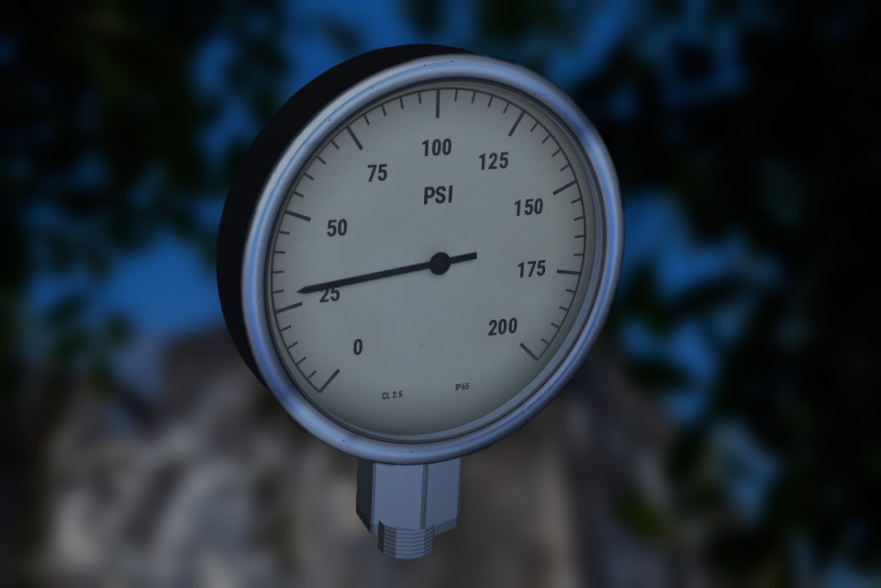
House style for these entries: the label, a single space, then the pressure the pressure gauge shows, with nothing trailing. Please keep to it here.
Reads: 30 psi
